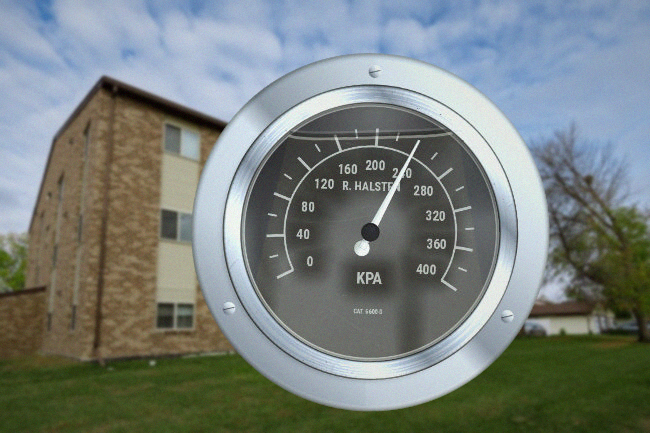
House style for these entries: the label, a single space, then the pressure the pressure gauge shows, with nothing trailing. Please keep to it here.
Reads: 240 kPa
